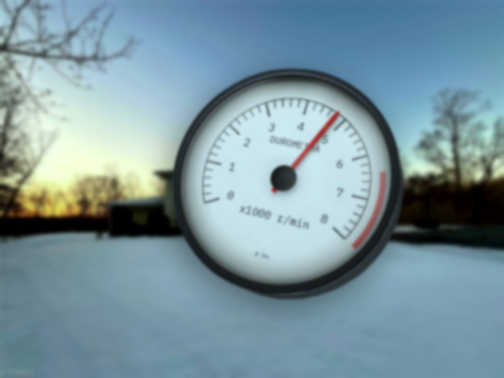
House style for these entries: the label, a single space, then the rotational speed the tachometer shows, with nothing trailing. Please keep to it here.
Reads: 4800 rpm
